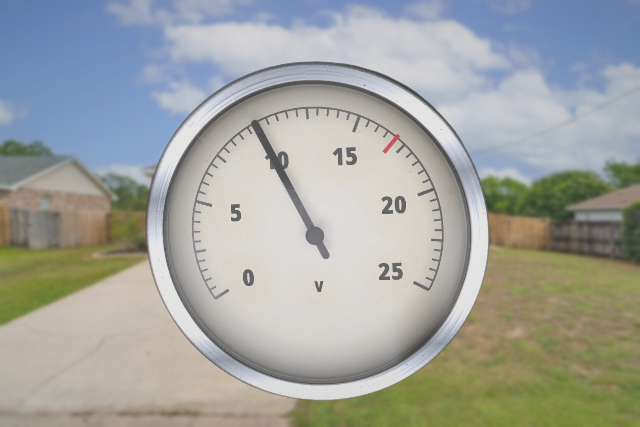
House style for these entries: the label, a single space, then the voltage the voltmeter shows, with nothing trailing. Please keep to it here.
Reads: 10 V
